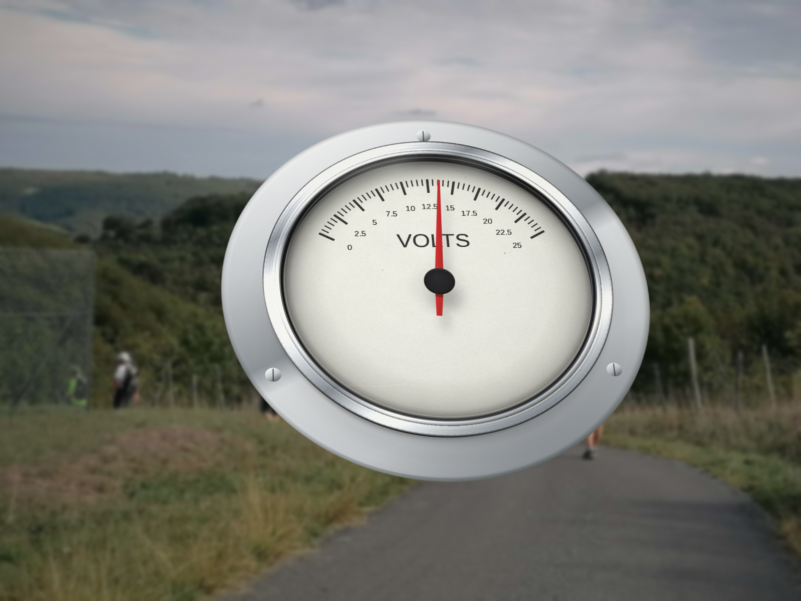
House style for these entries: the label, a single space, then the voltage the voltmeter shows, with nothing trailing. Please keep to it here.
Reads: 13.5 V
